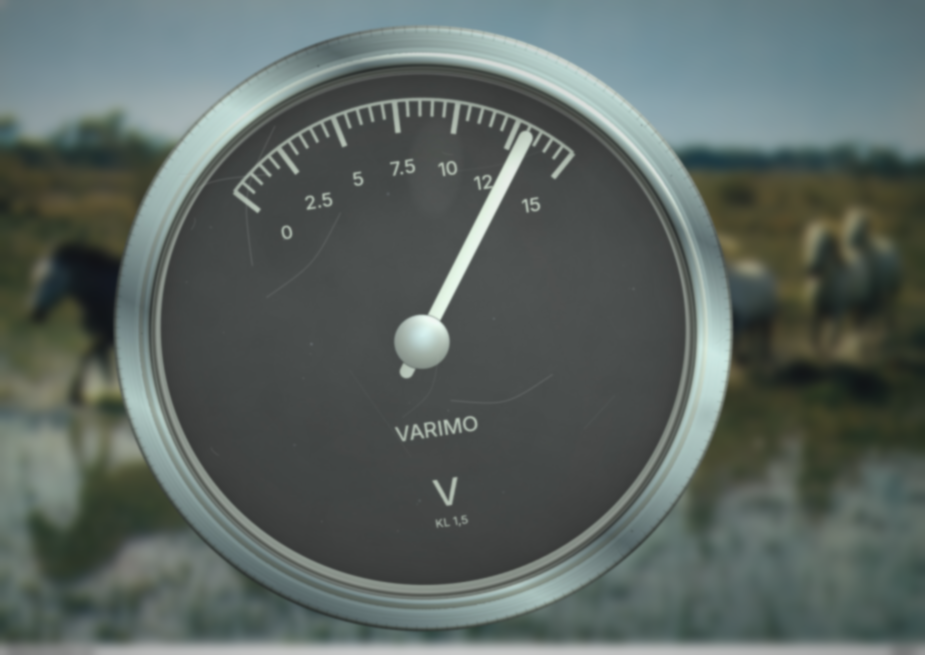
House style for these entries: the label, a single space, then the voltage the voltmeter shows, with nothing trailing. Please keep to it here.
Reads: 13 V
